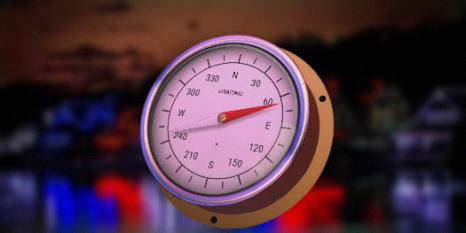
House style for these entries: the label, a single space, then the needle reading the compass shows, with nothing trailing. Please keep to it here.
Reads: 67.5 °
